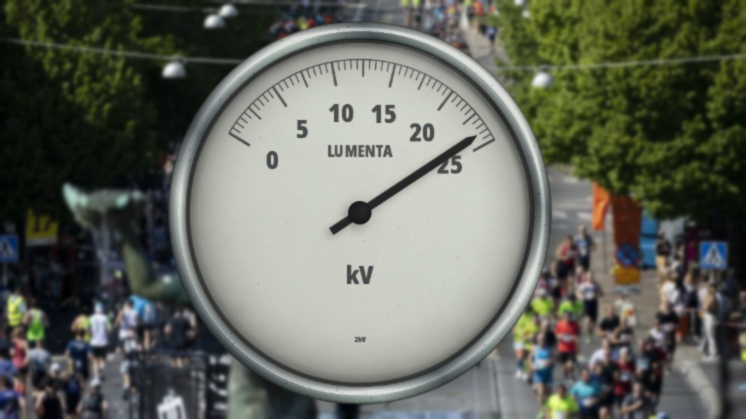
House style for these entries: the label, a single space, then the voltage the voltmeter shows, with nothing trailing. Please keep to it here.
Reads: 24 kV
